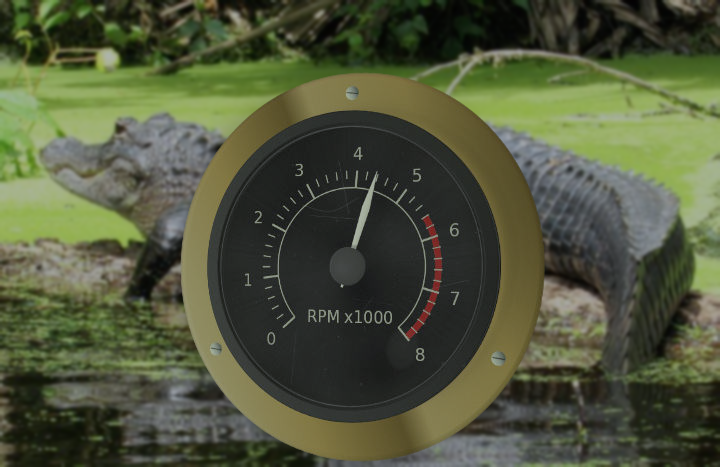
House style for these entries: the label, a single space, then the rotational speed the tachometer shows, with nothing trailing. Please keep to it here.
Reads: 4400 rpm
